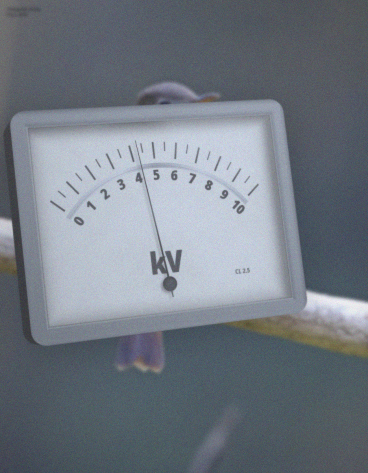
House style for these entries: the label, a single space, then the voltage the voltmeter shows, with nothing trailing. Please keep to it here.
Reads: 4.25 kV
